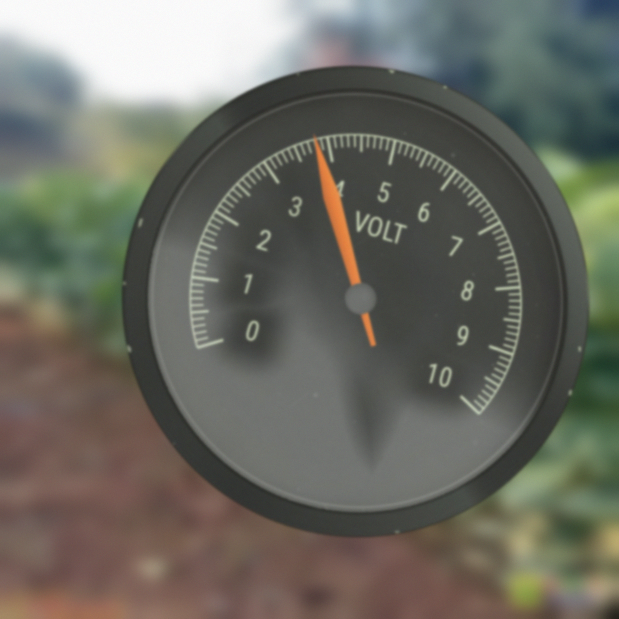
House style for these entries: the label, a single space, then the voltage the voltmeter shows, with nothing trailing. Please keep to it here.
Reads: 3.8 V
